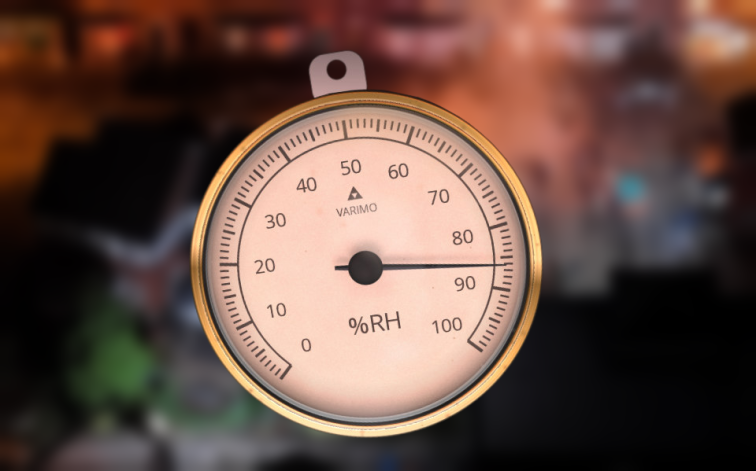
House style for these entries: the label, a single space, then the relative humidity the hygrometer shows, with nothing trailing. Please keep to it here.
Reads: 86 %
